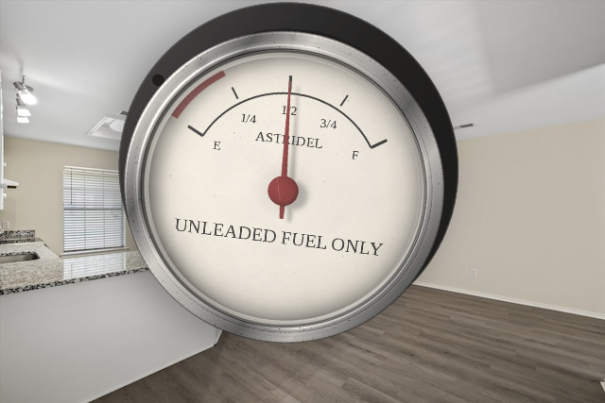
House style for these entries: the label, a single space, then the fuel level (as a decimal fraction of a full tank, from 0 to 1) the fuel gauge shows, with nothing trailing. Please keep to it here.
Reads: 0.5
